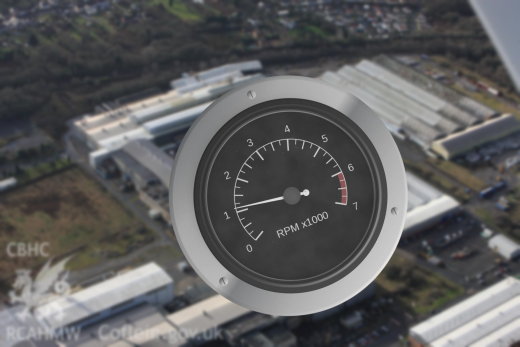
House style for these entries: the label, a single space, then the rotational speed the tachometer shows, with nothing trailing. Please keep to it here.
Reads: 1125 rpm
